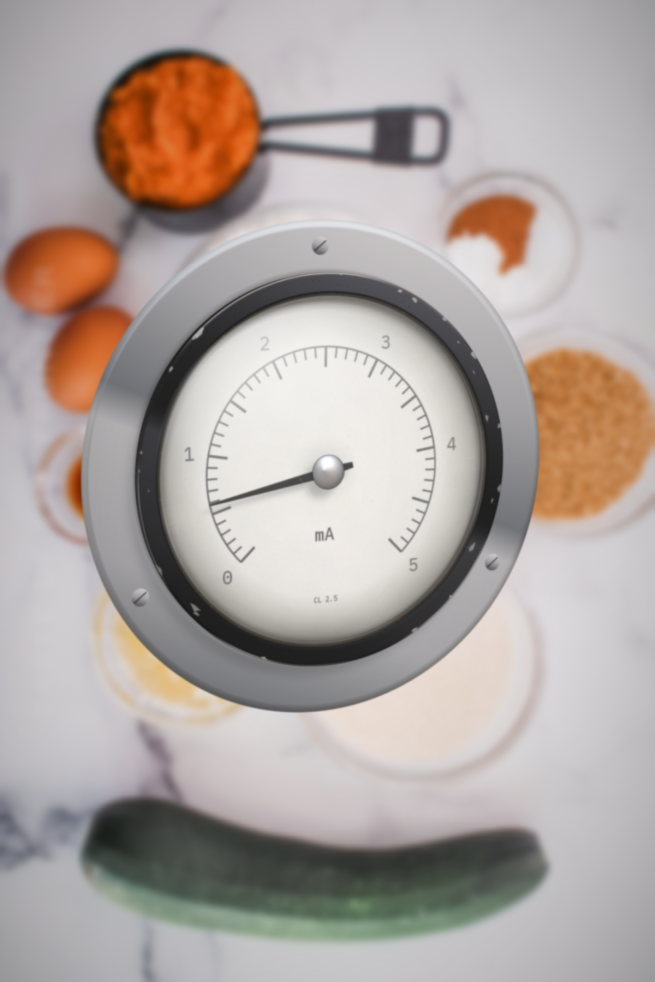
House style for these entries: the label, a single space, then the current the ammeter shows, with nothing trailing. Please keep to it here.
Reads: 0.6 mA
